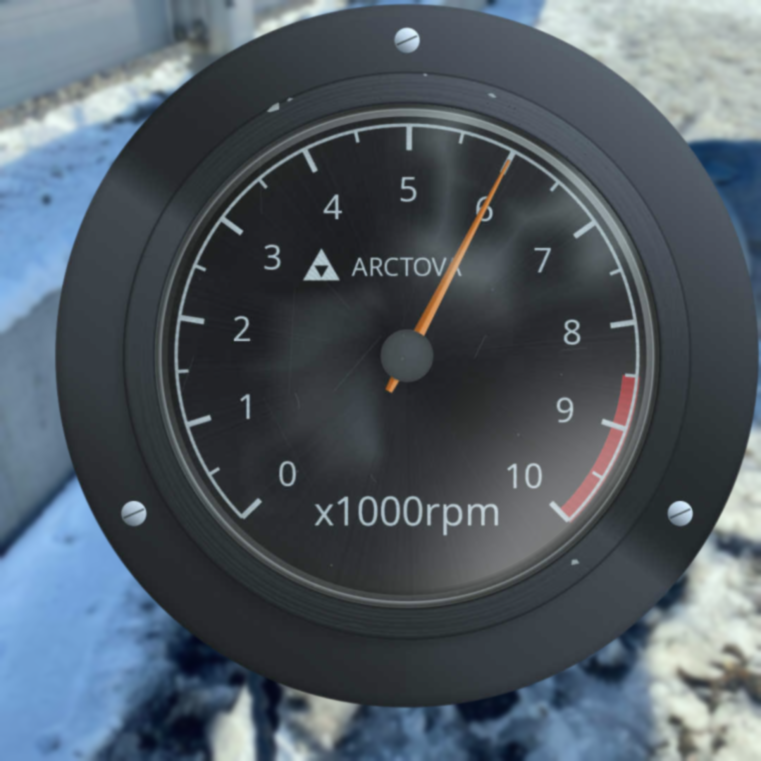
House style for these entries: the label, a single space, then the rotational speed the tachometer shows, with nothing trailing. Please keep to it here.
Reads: 6000 rpm
